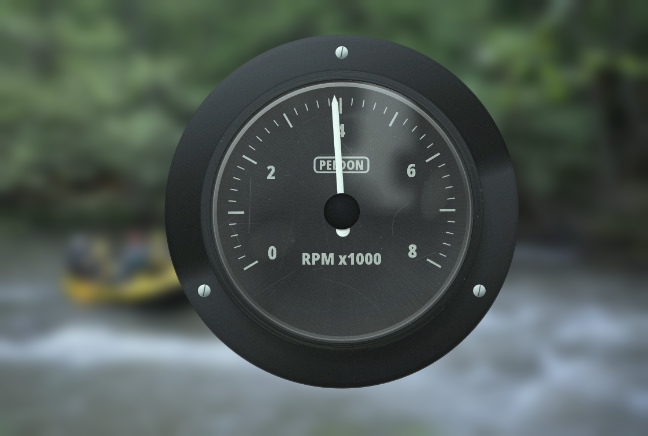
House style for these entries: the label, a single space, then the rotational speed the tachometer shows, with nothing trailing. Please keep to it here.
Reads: 3900 rpm
